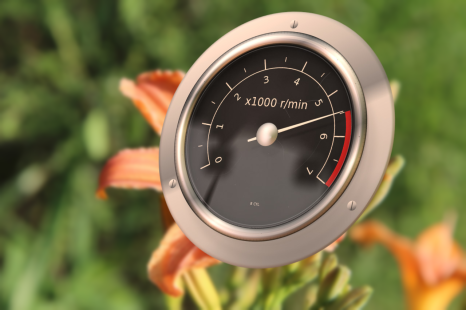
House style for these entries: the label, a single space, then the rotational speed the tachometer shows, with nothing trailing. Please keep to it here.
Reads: 5500 rpm
